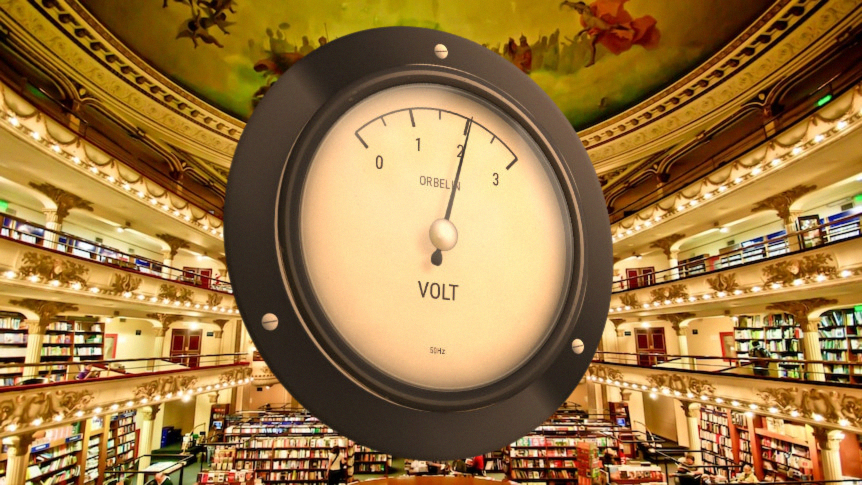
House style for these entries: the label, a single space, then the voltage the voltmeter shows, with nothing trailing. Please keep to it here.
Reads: 2 V
